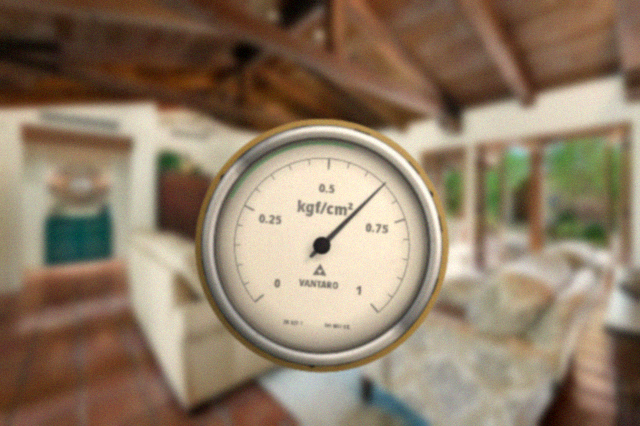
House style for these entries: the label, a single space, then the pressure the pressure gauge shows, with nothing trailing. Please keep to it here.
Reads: 0.65 kg/cm²
